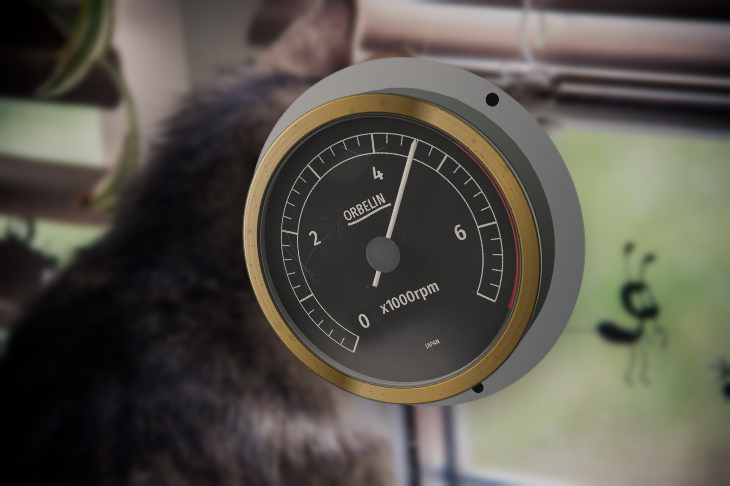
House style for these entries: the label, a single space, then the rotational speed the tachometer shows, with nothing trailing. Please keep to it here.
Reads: 4600 rpm
